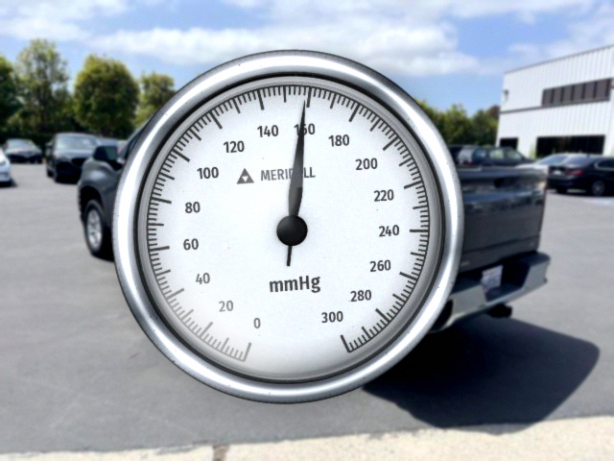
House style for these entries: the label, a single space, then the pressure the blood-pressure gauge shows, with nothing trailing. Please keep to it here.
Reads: 158 mmHg
